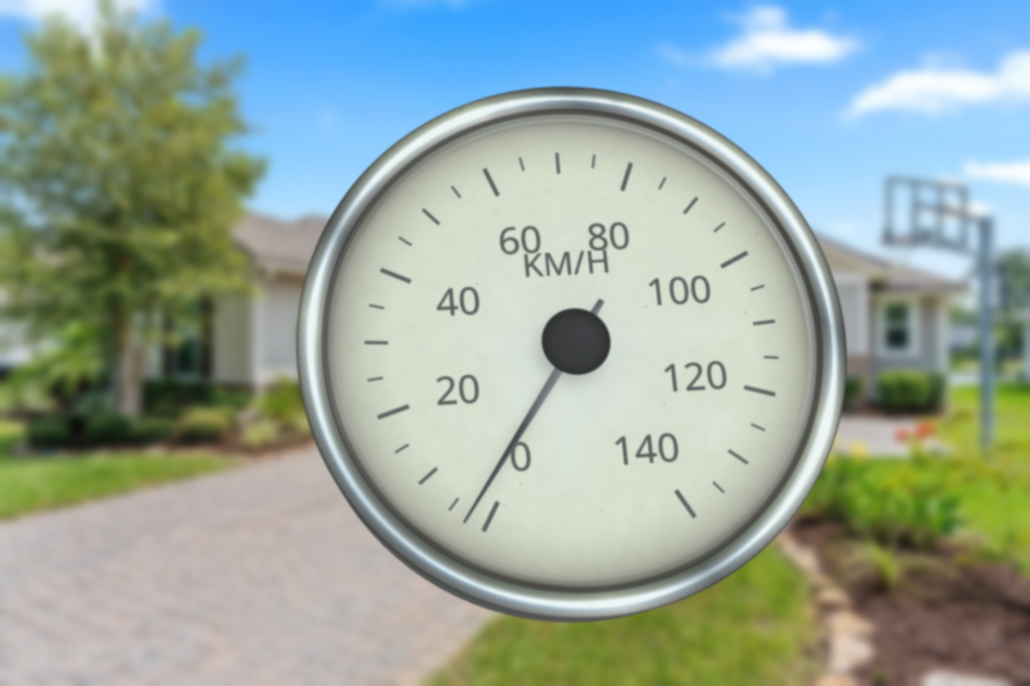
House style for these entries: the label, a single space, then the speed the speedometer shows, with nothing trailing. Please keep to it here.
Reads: 2.5 km/h
